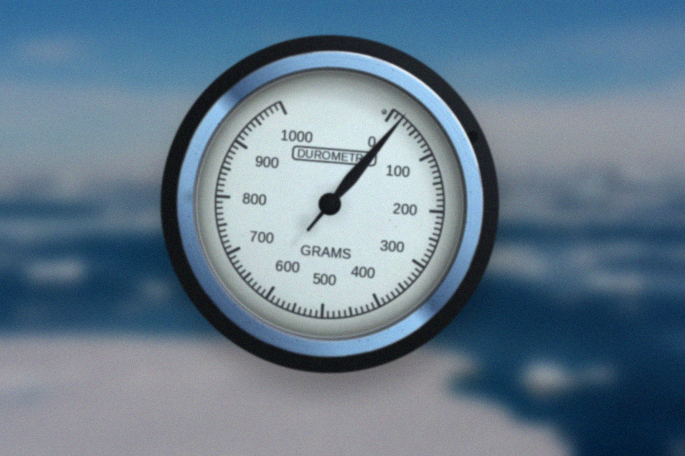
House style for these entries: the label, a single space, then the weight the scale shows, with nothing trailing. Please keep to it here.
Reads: 20 g
